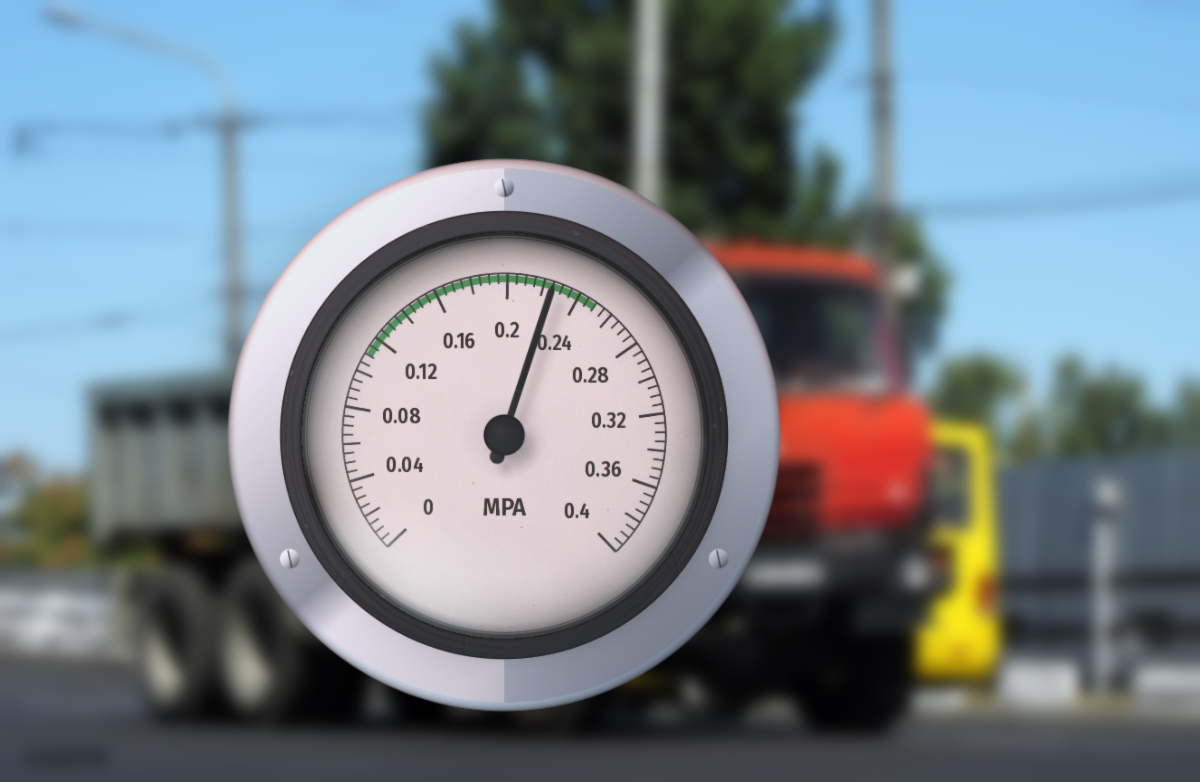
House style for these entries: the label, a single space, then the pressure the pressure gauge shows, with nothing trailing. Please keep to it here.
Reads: 0.225 MPa
